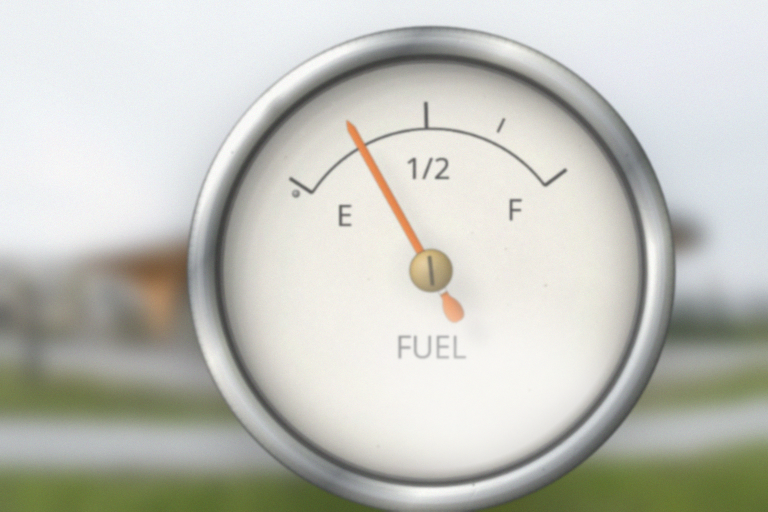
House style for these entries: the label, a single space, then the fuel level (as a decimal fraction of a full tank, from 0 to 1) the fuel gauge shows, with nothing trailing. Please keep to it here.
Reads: 0.25
